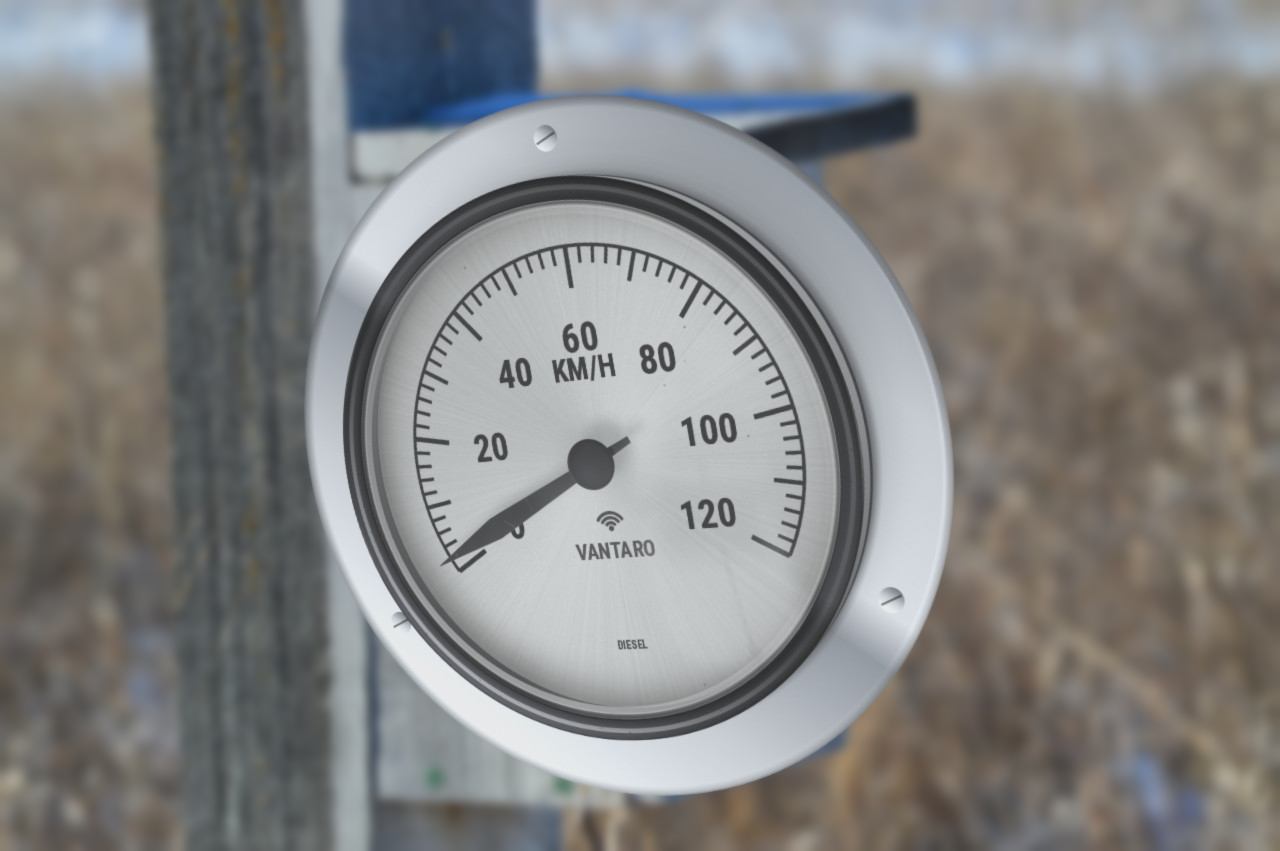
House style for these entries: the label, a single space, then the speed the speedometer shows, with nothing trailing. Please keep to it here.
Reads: 2 km/h
